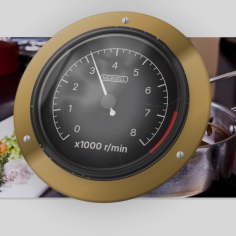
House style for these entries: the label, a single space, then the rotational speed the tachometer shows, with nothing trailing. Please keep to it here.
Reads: 3200 rpm
